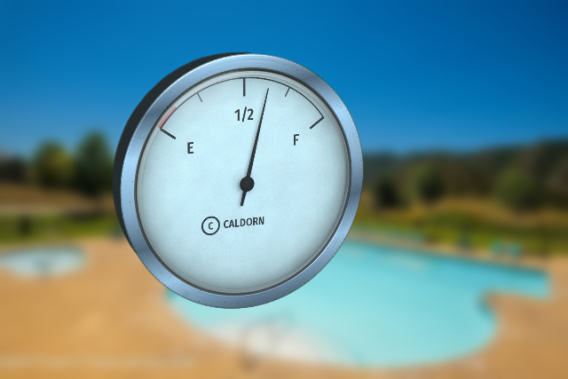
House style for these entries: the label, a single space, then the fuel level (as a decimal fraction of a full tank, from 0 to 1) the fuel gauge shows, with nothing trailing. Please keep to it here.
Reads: 0.625
